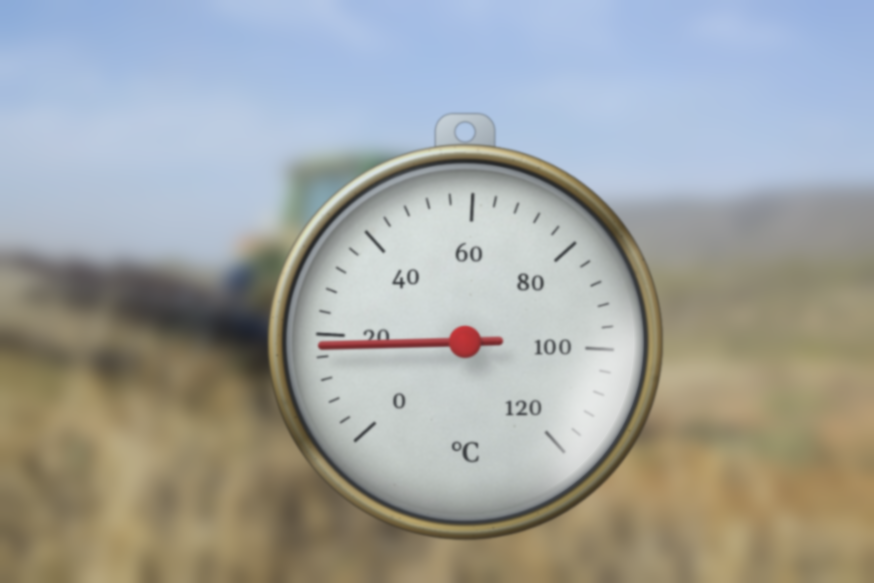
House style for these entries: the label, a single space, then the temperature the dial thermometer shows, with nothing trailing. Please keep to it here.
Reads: 18 °C
